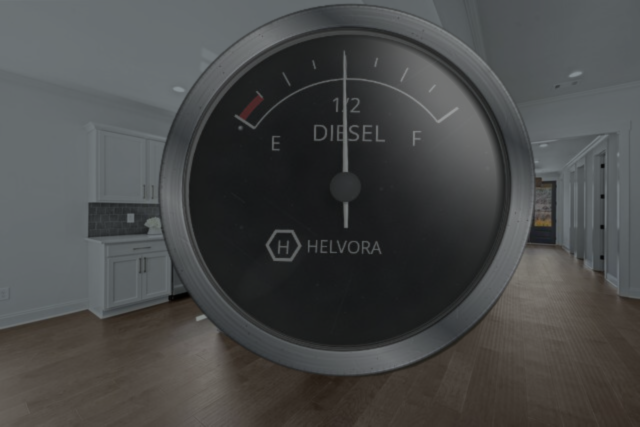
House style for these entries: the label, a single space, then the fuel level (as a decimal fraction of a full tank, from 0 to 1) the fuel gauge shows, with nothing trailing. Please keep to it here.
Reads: 0.5
